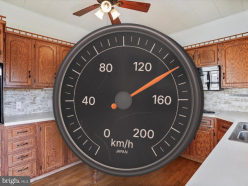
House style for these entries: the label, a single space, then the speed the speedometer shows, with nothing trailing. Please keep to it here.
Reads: 140 km/h
